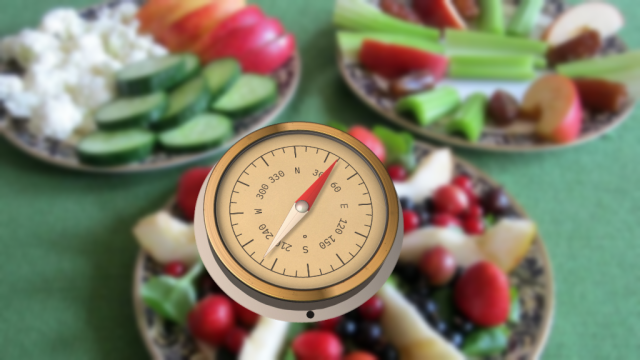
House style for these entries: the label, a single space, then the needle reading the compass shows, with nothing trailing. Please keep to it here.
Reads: 40 °
